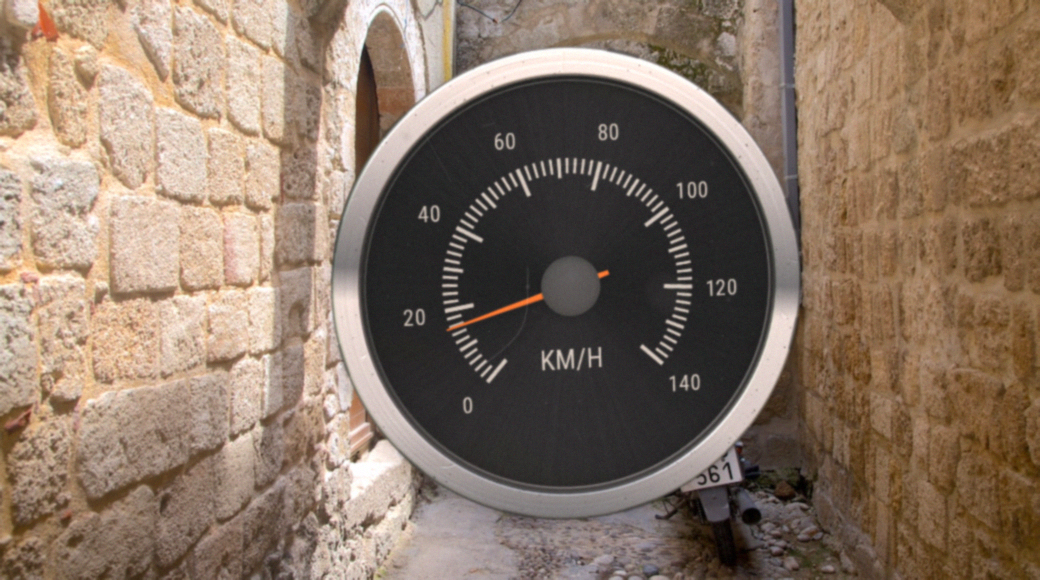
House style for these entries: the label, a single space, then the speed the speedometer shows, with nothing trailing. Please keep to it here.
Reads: 16 km/h
